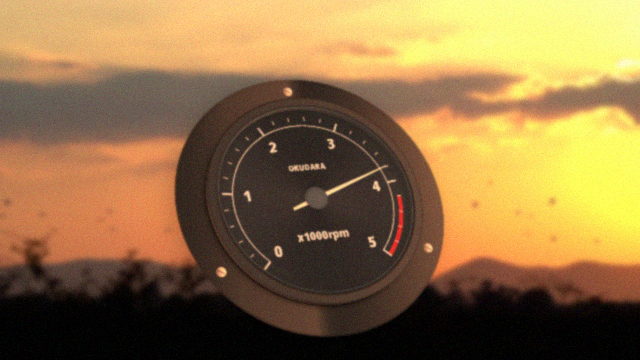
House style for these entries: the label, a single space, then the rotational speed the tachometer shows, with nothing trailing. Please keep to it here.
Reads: 3800 rpm
